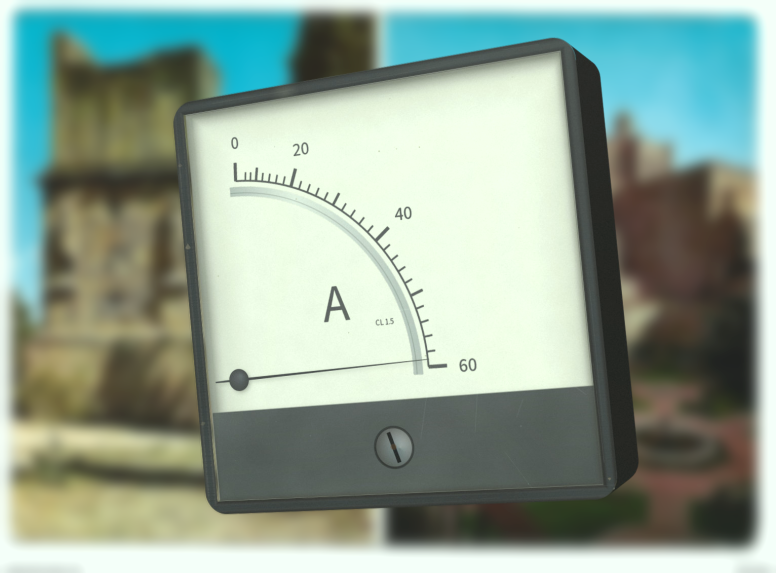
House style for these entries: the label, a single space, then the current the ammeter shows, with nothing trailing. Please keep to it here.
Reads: 59 A
